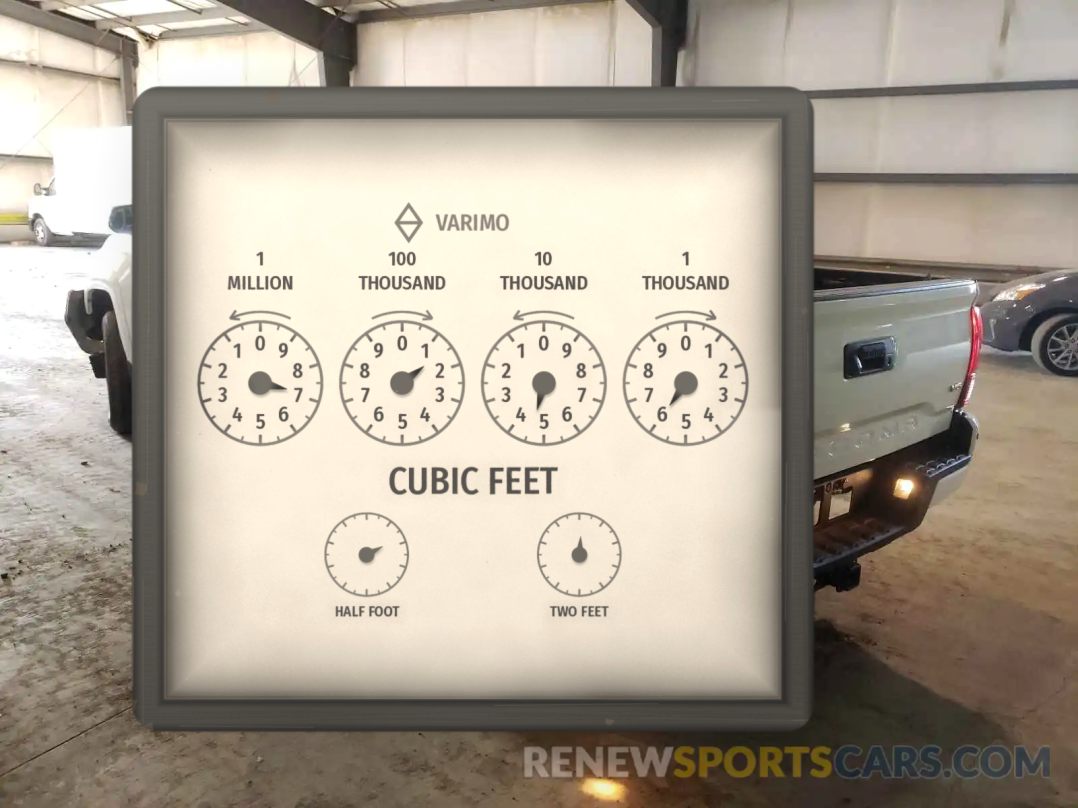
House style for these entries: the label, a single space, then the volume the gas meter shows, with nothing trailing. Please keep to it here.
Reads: 714600 ft³
